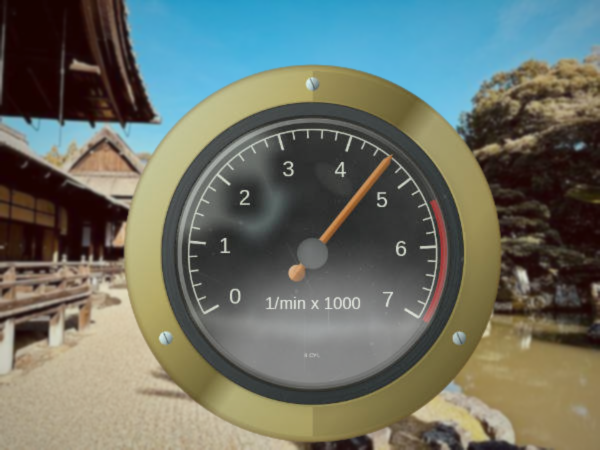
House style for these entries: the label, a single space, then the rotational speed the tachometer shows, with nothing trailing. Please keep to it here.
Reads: 4600 rpm
